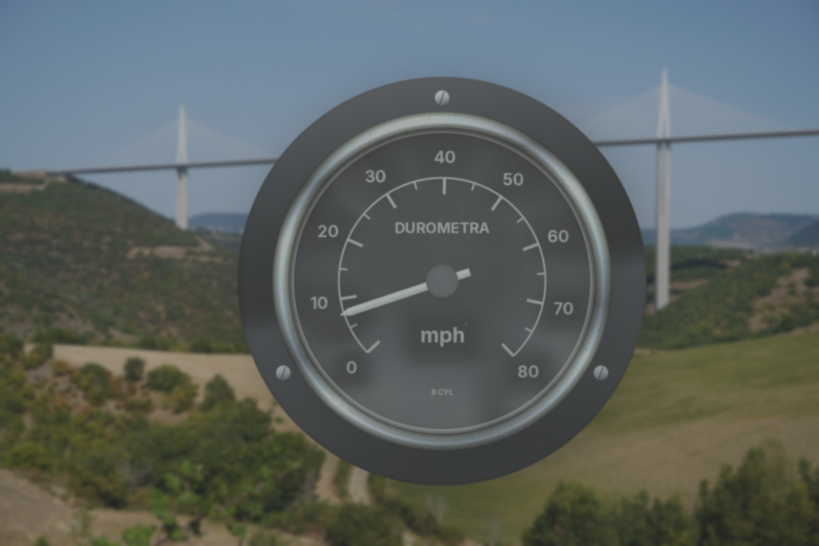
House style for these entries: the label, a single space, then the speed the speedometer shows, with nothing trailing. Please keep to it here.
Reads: 7.5 mph
